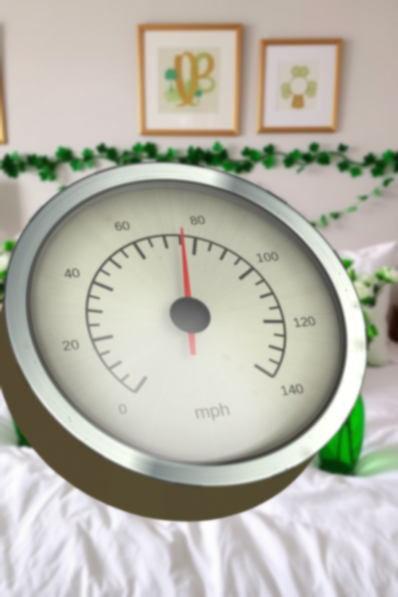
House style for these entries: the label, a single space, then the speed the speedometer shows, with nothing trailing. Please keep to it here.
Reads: 75 mph
